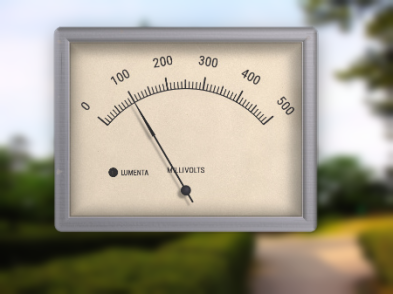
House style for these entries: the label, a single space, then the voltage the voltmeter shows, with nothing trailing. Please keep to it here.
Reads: 100 mV
